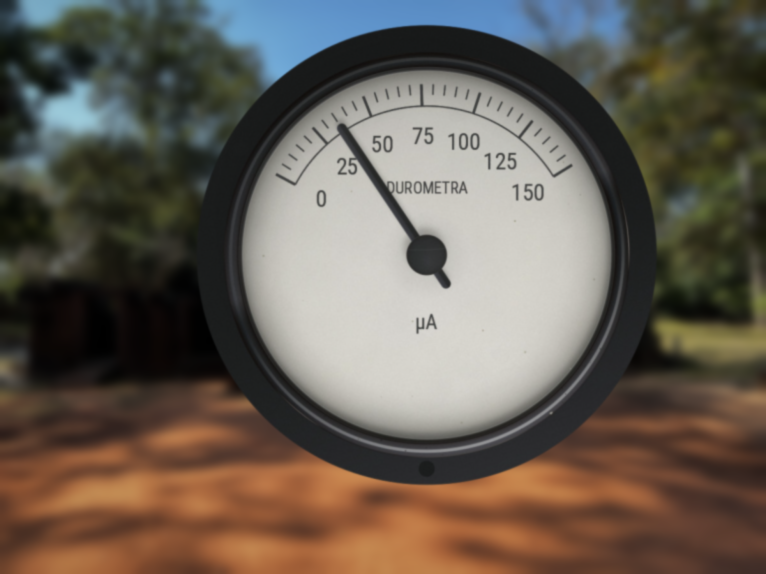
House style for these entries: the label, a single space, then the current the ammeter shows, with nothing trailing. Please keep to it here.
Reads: 35 µA
